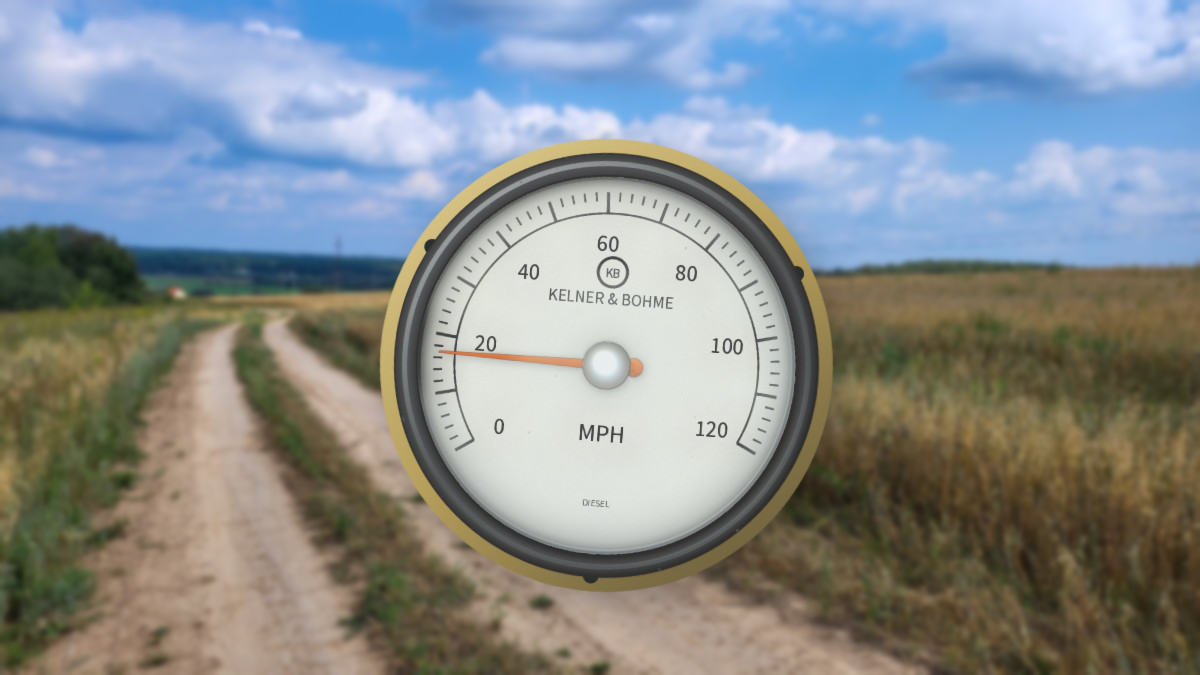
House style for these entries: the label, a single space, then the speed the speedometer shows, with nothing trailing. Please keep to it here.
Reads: 17 mph
